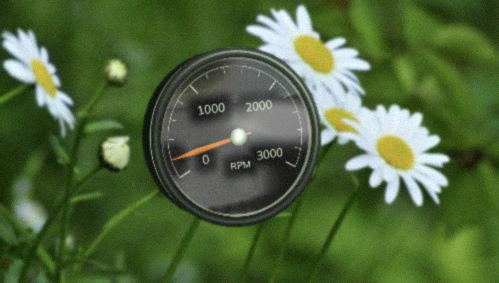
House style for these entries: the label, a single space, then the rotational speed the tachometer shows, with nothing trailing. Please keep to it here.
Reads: 200 rpm
